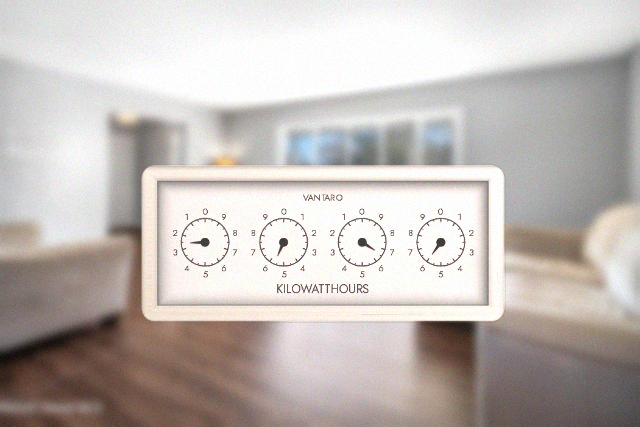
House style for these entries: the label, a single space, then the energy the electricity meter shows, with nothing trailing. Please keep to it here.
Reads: 2566 kWh
